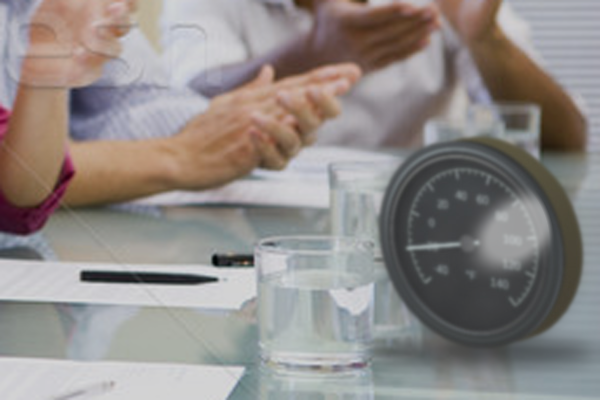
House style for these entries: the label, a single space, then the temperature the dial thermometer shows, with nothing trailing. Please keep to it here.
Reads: -20 °F
